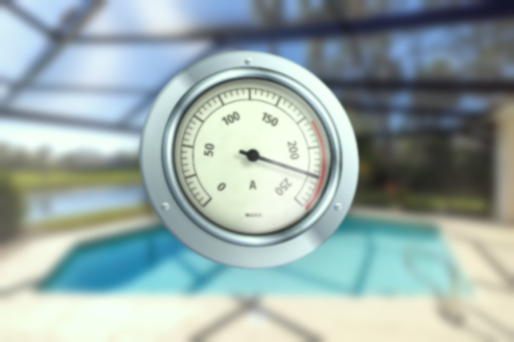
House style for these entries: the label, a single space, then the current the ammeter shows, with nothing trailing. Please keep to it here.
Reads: 225 A
